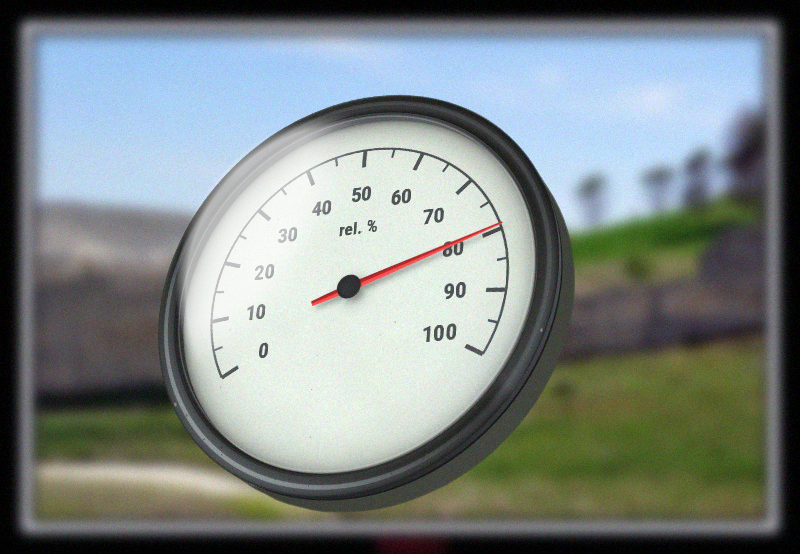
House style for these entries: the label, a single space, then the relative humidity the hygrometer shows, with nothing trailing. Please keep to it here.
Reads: 80 %
